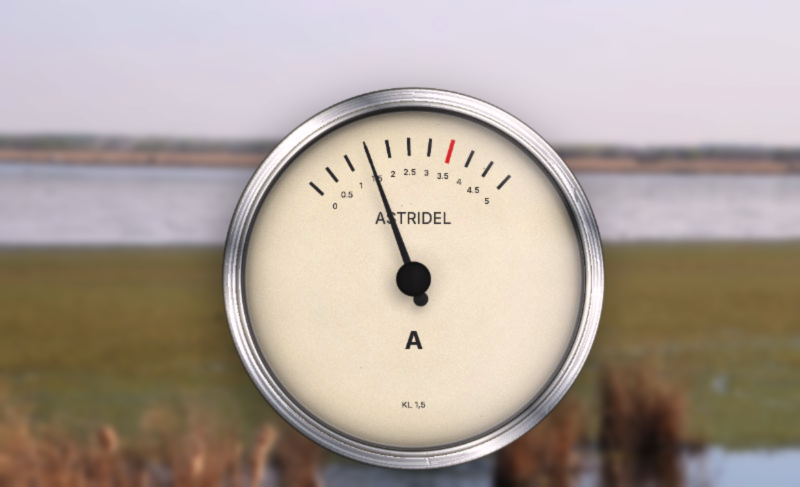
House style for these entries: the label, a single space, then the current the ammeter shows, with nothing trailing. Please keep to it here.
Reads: 1.5 A
